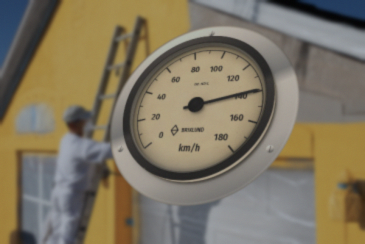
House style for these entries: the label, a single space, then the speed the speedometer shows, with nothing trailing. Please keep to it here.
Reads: 140 km/h
